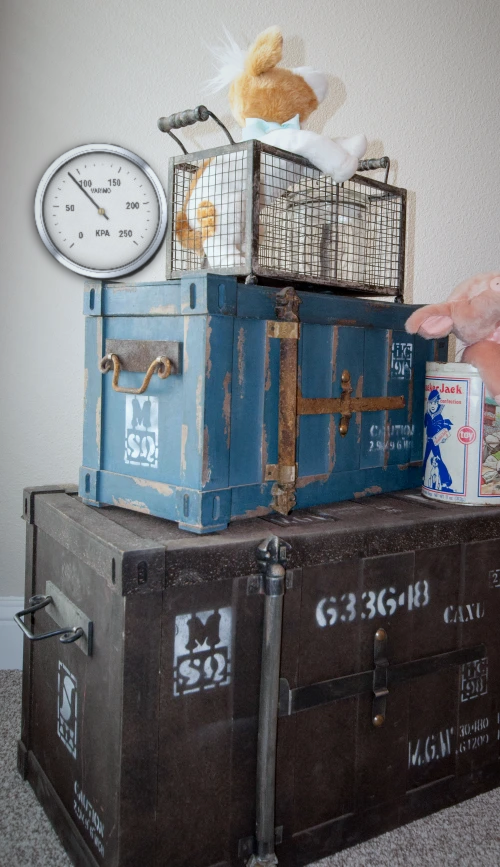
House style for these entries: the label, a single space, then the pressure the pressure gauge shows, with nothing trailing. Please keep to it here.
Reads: 90 kPa
